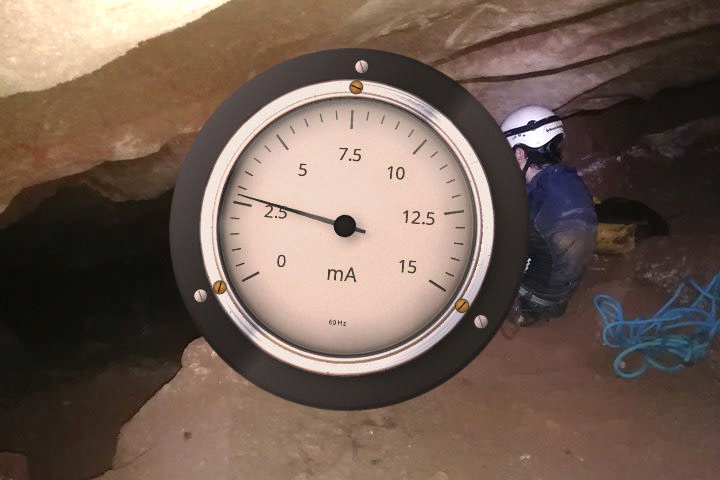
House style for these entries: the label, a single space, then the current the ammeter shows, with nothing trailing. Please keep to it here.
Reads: 2.75 mA
